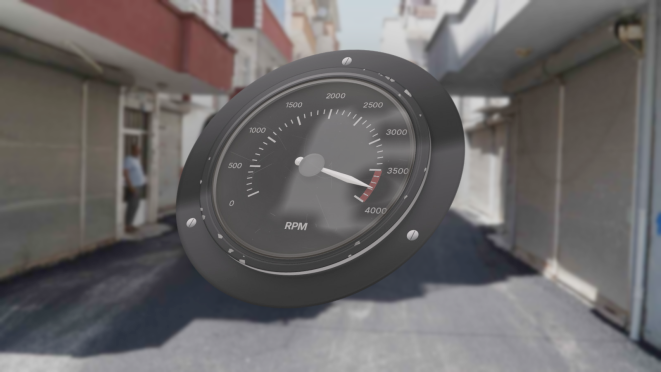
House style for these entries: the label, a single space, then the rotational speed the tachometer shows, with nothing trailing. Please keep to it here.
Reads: 3800 rpm
